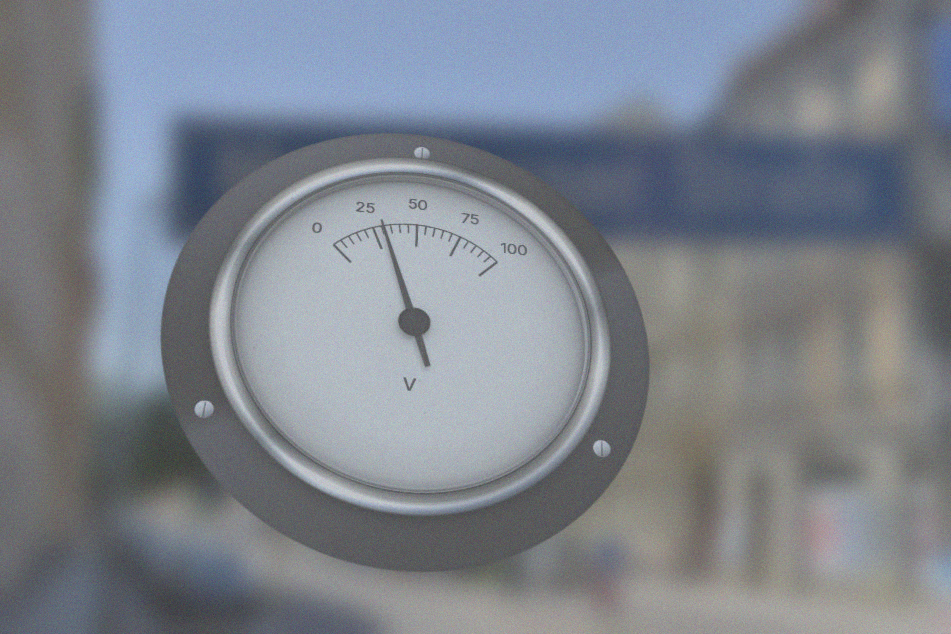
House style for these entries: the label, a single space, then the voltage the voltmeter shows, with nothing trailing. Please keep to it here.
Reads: 30 V
